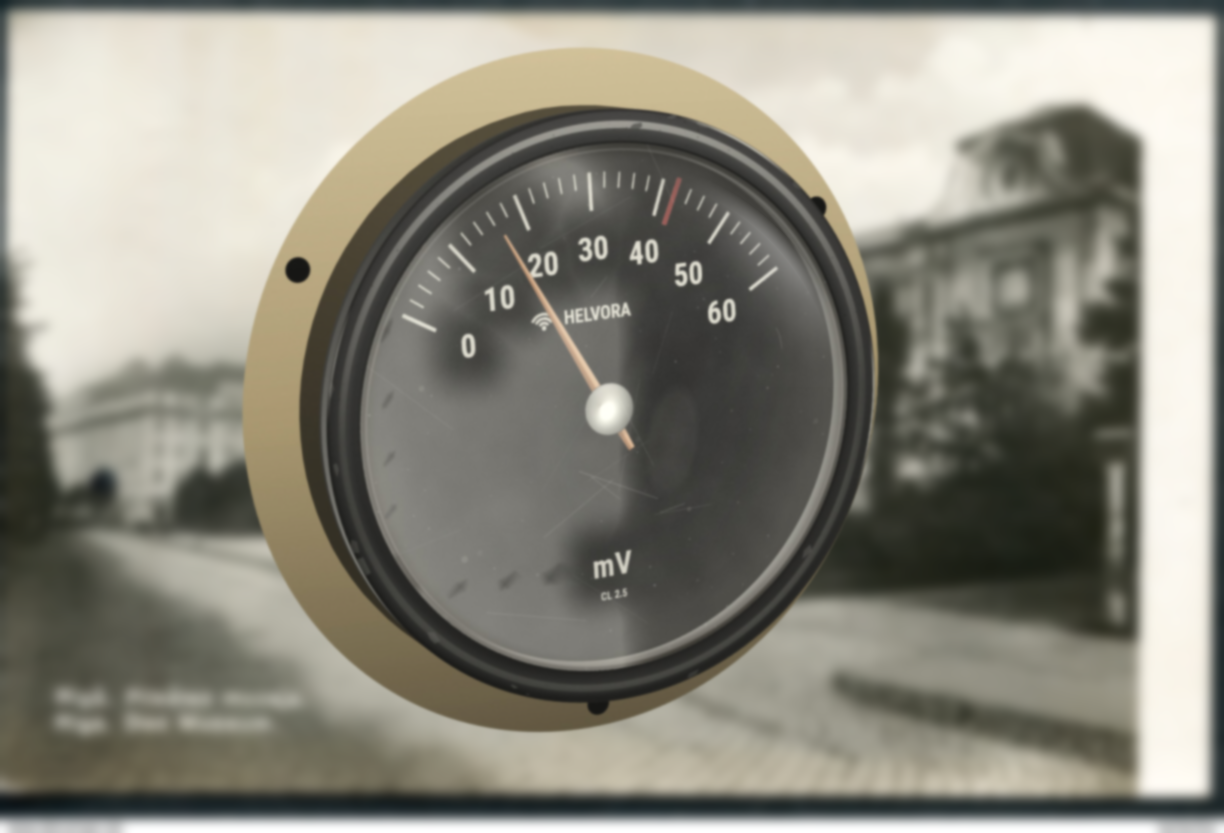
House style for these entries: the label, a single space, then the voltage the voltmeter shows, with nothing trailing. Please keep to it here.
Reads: 16 mV
